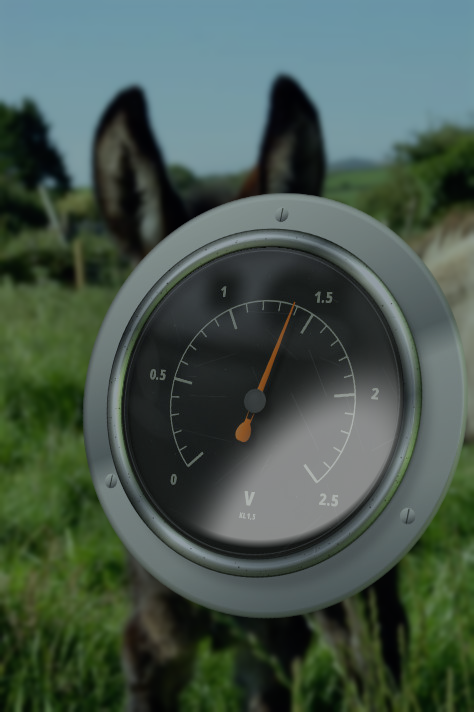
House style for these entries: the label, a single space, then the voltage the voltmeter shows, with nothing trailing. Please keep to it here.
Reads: 1.4 V
